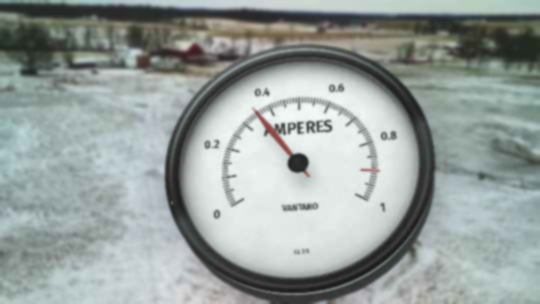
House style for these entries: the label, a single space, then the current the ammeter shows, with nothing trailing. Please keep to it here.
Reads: 0.35 A
